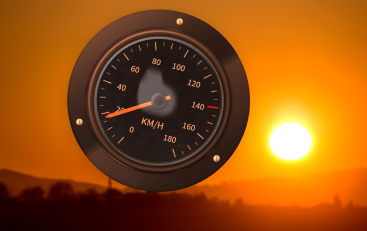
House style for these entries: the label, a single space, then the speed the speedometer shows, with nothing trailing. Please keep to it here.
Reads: 17.5 km/h
